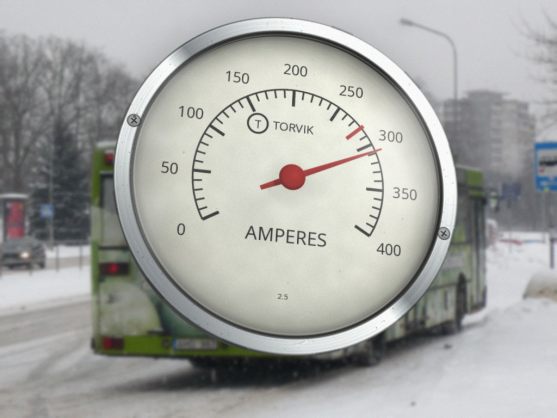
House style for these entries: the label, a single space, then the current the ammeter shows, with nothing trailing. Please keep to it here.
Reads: 310 A
